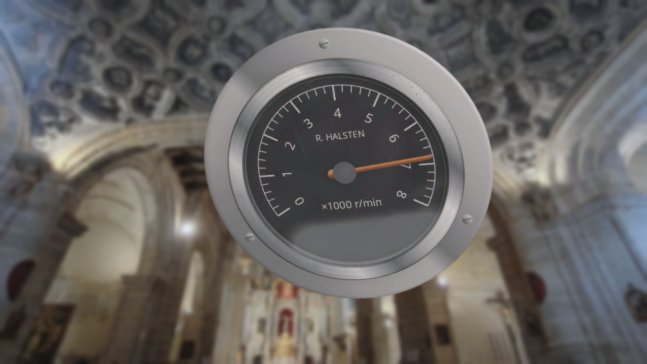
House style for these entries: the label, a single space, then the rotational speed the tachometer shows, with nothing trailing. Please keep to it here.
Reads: 6800 rpm
